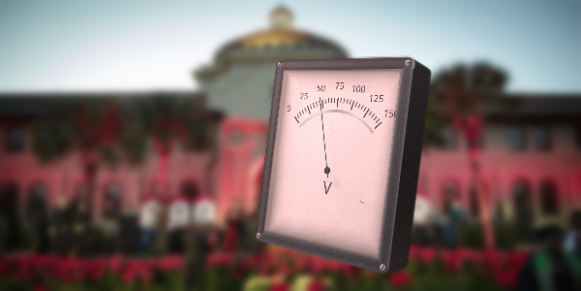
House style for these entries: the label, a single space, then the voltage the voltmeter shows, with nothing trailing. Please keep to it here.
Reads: 50 V
